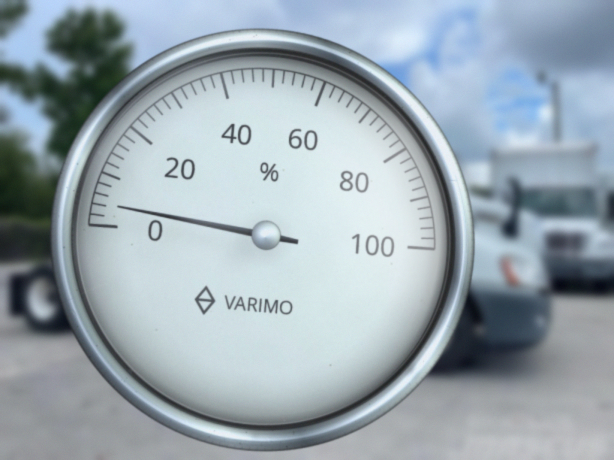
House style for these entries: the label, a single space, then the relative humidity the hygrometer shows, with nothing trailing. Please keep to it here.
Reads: 4 %
